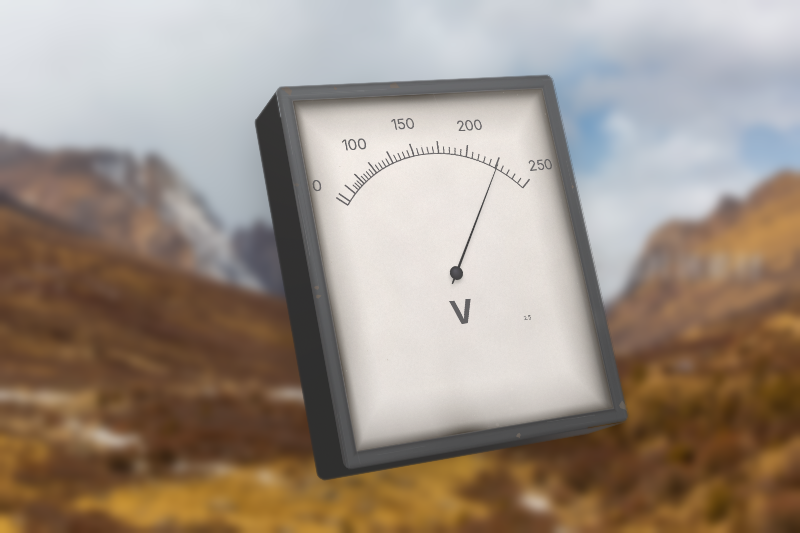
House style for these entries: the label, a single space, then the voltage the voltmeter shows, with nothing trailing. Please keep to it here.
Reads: 225 V
